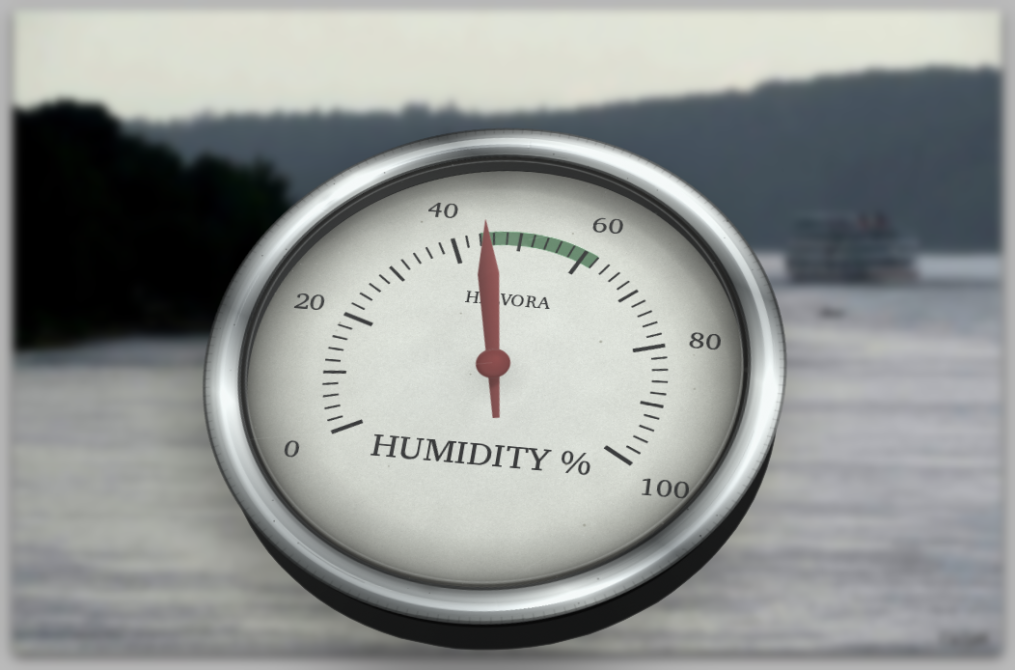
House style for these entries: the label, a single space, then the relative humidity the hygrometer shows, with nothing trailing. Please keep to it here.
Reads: 45 %
